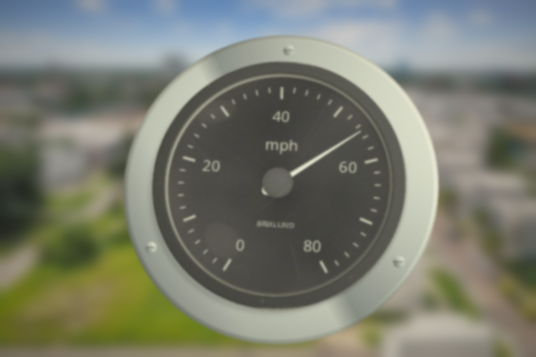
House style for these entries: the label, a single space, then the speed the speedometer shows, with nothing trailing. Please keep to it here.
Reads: 55 mph
